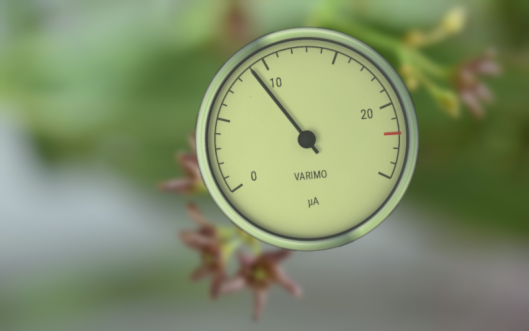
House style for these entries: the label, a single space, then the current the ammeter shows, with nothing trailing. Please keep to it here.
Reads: 9 µA
